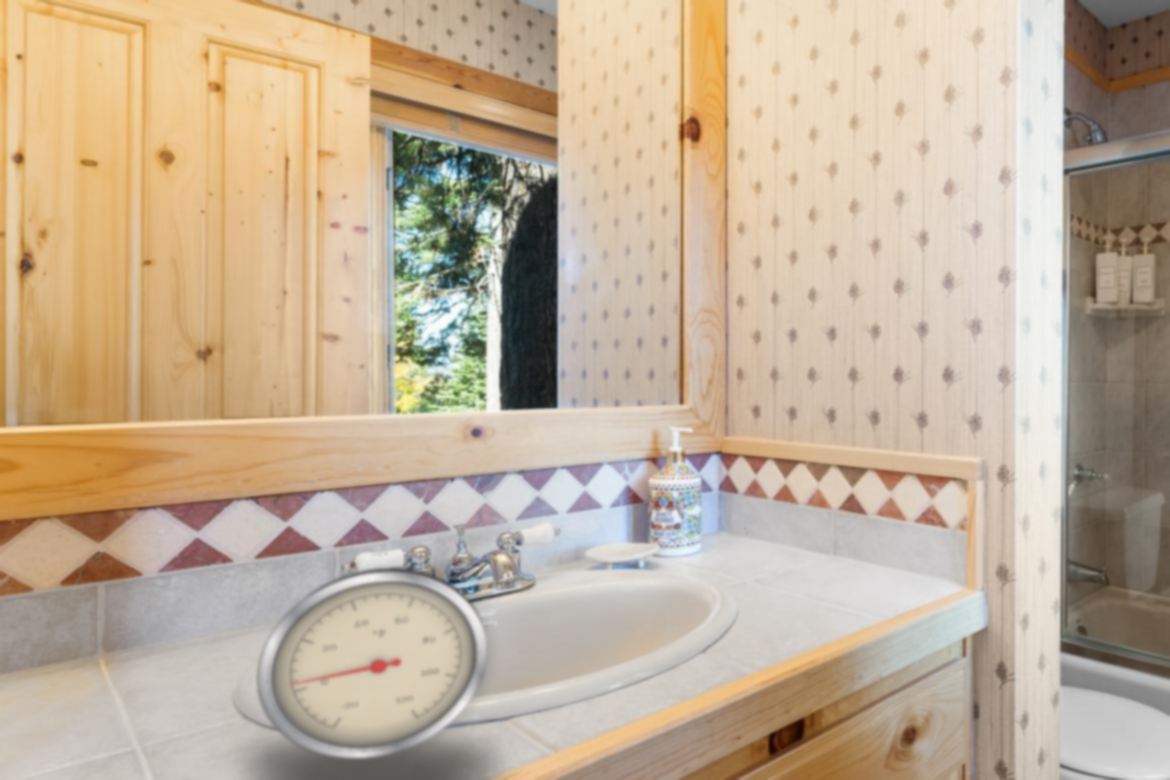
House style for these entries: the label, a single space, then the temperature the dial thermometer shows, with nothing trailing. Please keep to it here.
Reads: 4 °F
